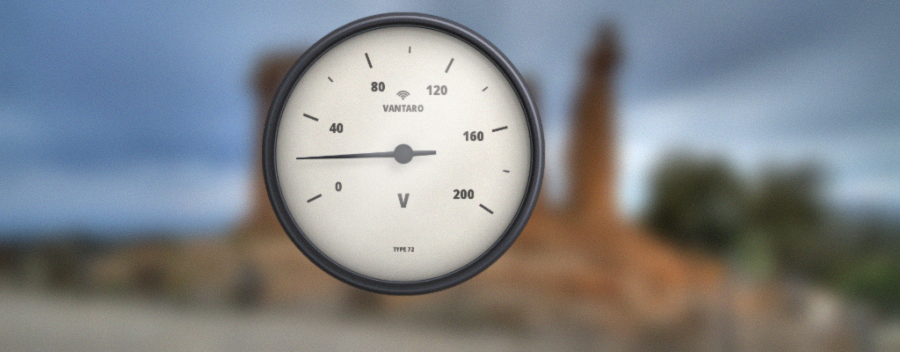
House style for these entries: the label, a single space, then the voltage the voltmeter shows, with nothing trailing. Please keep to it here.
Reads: 20 V
